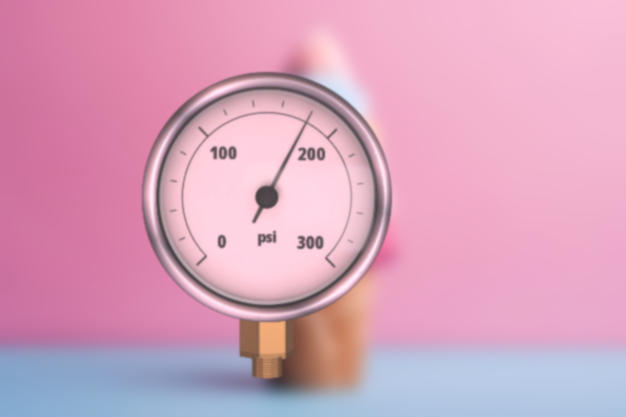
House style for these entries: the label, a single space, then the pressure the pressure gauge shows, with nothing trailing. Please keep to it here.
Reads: 180 psi
